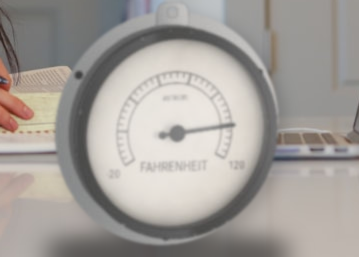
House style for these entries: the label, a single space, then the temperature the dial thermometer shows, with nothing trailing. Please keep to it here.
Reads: 100 °F
